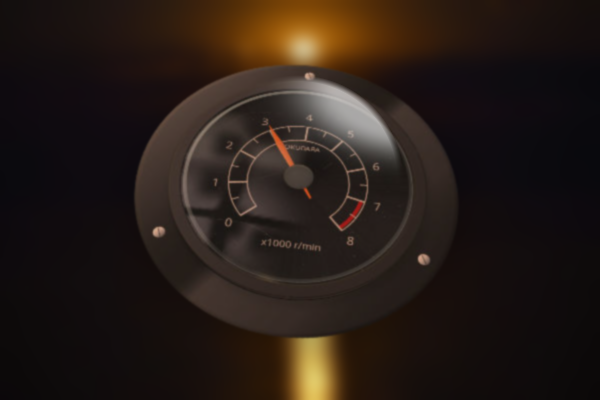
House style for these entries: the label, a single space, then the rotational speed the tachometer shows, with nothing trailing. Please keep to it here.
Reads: 3000 rpm
